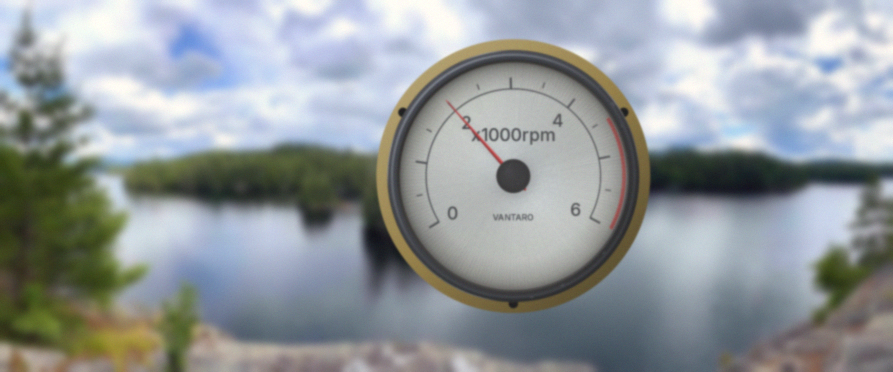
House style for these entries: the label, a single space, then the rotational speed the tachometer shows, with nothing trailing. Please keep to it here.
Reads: 2000 rpm
